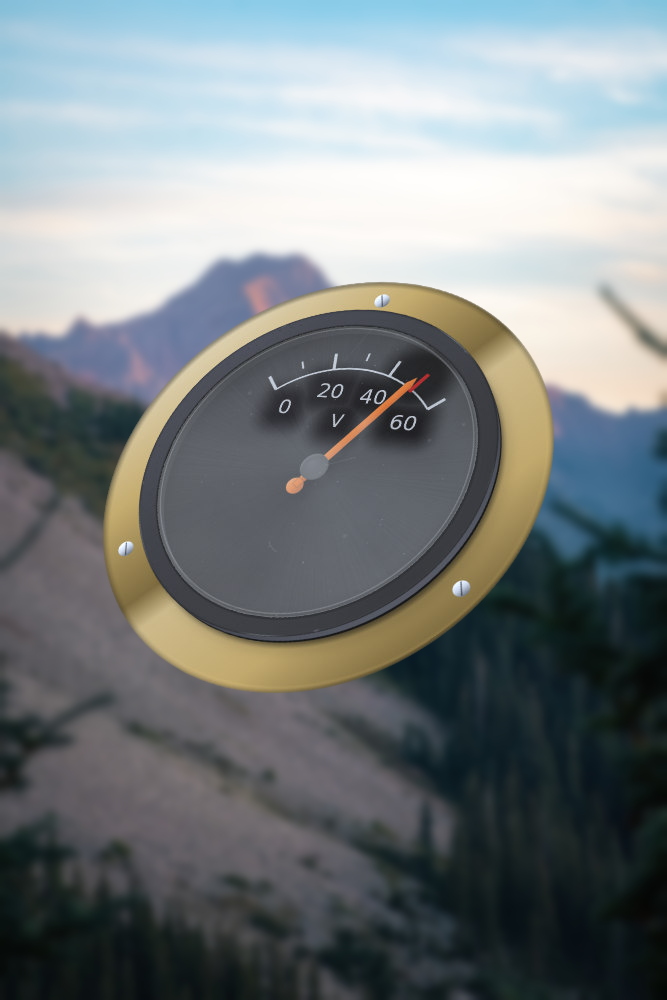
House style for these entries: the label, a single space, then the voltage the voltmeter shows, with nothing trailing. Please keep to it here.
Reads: 50 V
